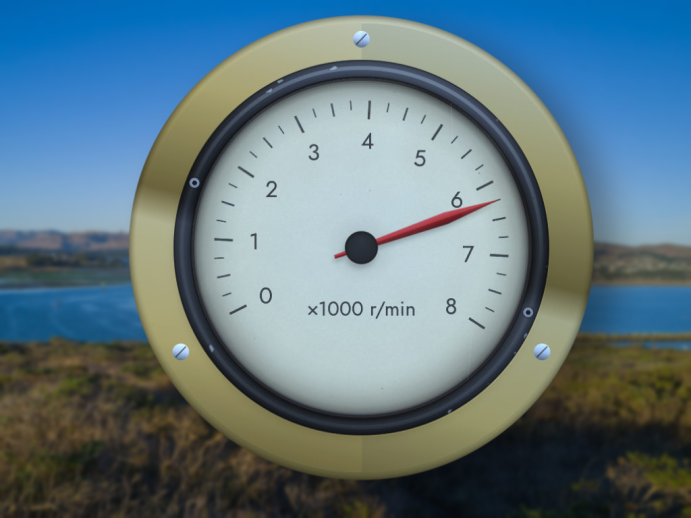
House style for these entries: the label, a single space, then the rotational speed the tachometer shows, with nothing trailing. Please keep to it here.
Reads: 6250 rpm
